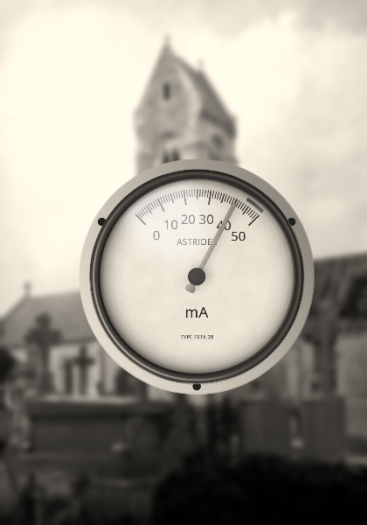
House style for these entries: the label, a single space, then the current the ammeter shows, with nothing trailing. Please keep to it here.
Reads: 40 mA
